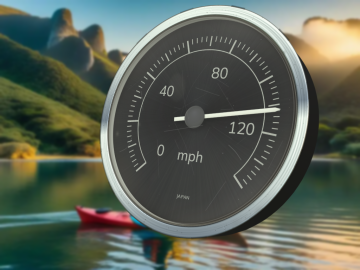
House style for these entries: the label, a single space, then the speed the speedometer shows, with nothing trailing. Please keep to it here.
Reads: 112 mph
